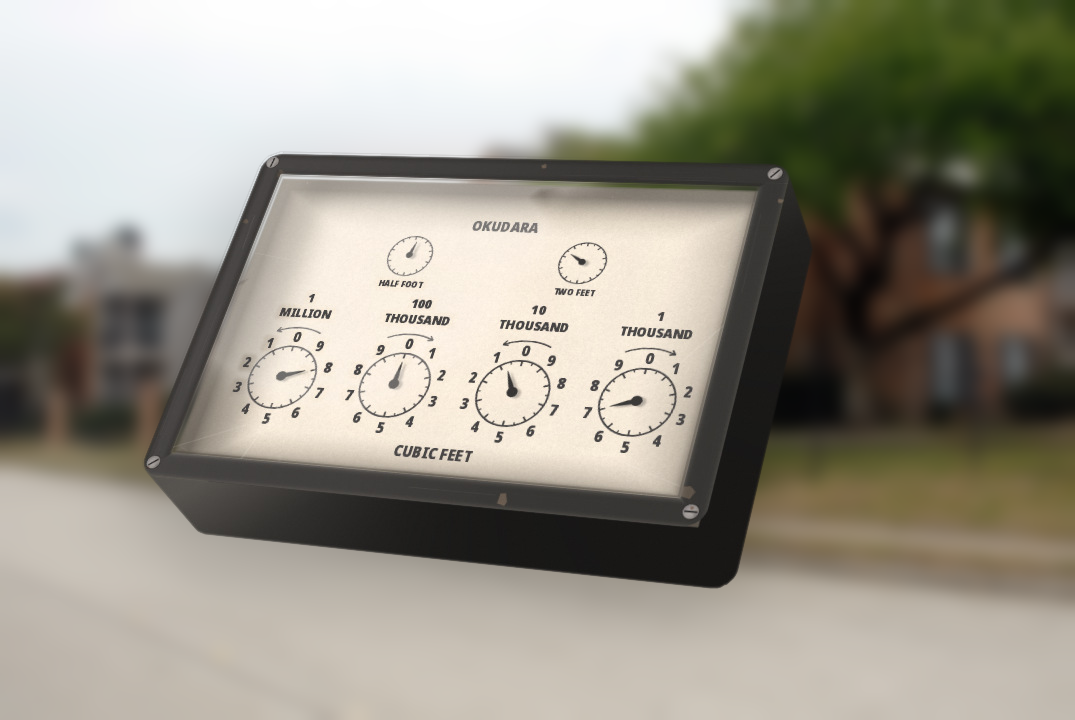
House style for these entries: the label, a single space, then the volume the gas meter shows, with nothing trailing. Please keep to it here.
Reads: 800700 ft³
